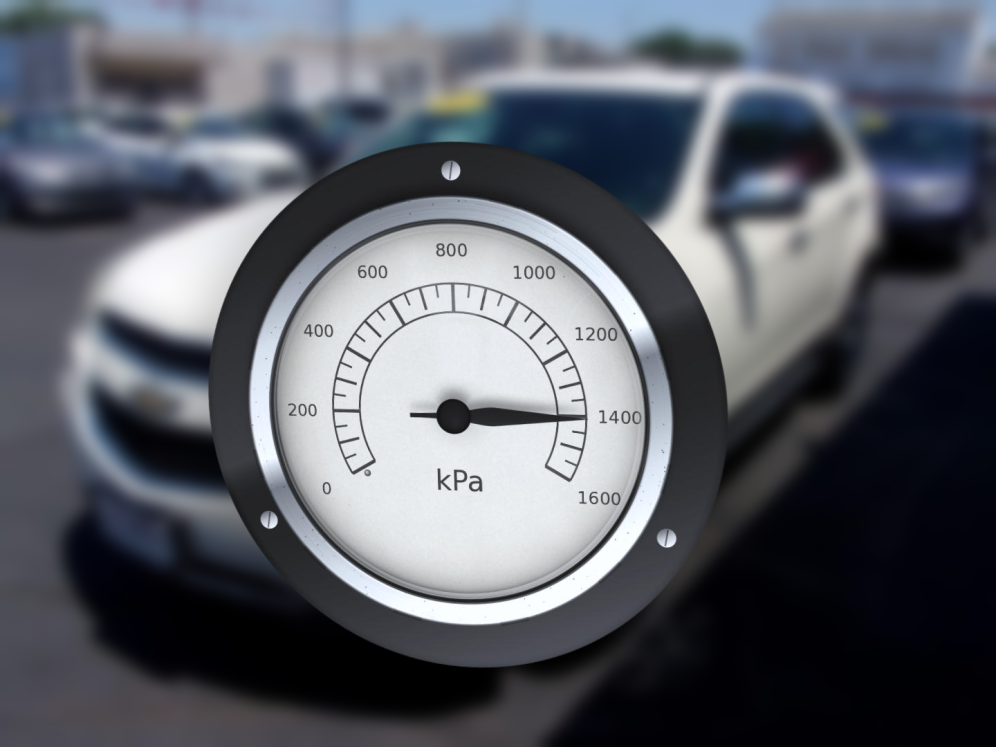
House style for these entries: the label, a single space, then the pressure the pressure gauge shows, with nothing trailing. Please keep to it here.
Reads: 1400 kPa
